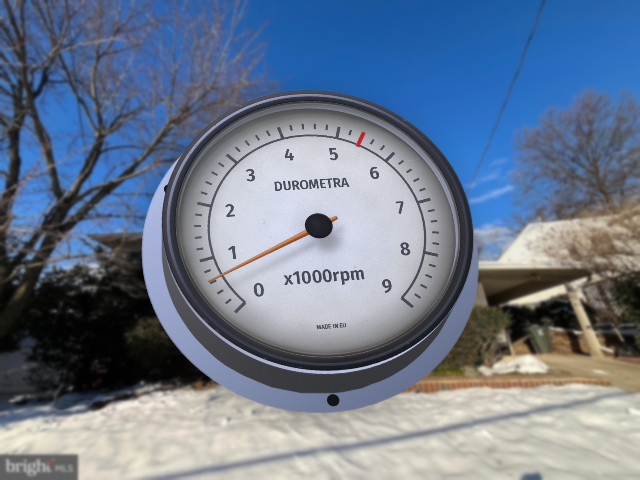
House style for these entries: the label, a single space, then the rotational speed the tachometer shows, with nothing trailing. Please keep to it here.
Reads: 600 rpm
